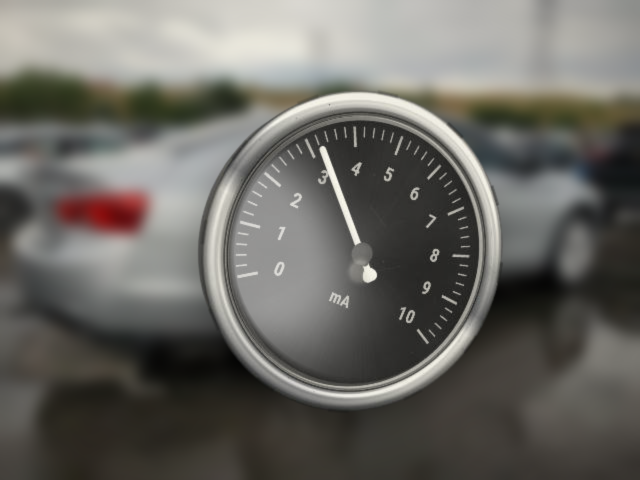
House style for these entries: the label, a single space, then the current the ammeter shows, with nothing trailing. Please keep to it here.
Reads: 3.2 mA
